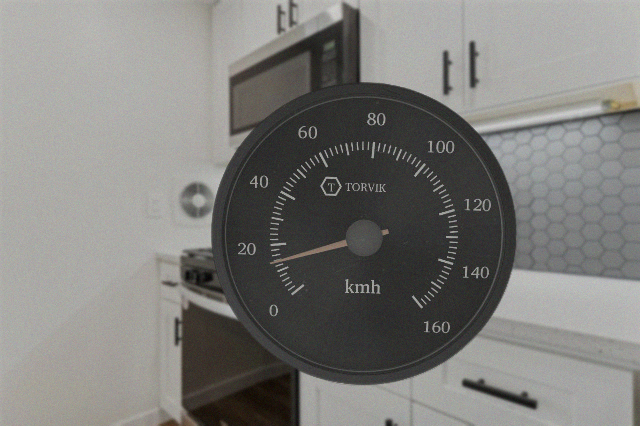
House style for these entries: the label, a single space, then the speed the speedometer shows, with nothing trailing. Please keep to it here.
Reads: 14 km/h
